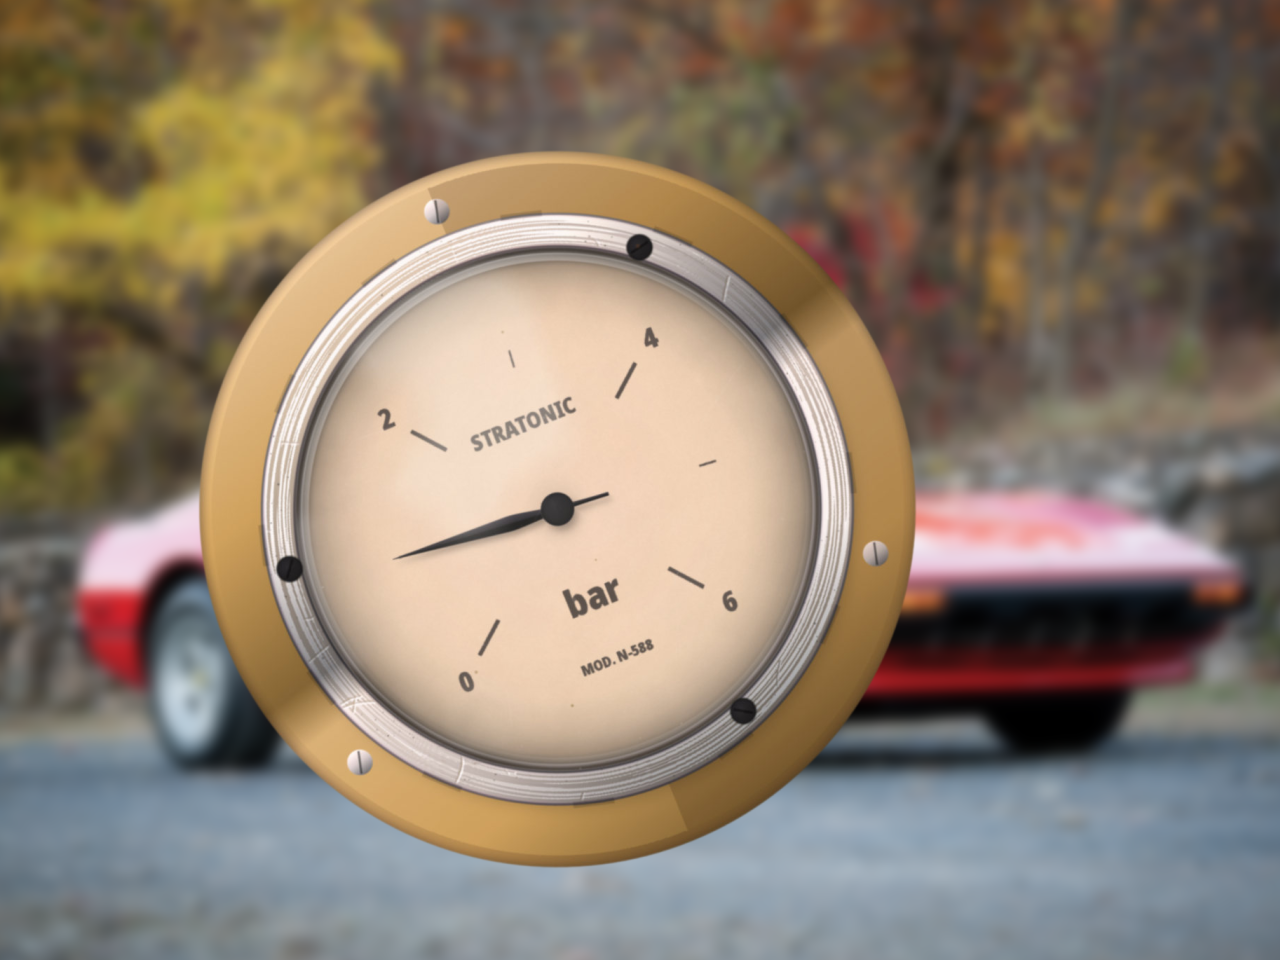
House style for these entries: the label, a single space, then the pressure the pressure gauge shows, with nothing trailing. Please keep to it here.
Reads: 1 bar
